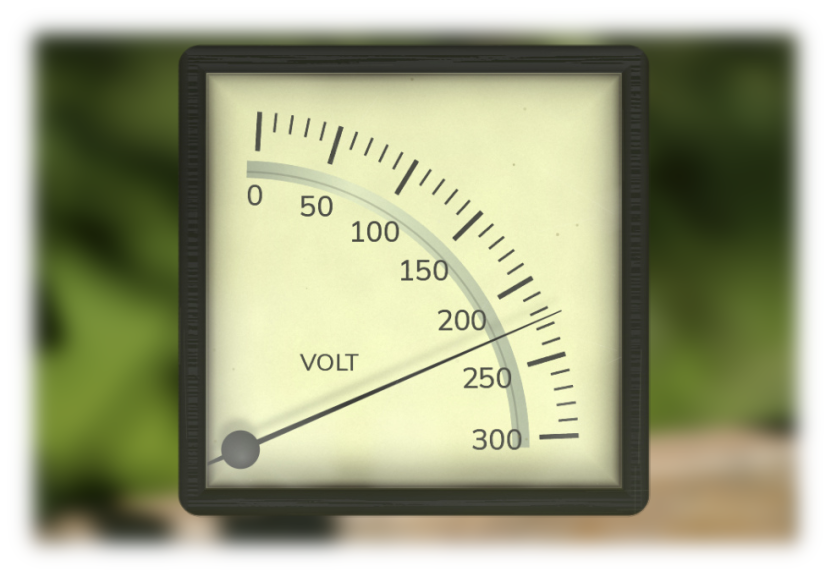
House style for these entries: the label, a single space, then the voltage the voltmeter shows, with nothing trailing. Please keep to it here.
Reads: 225 V
